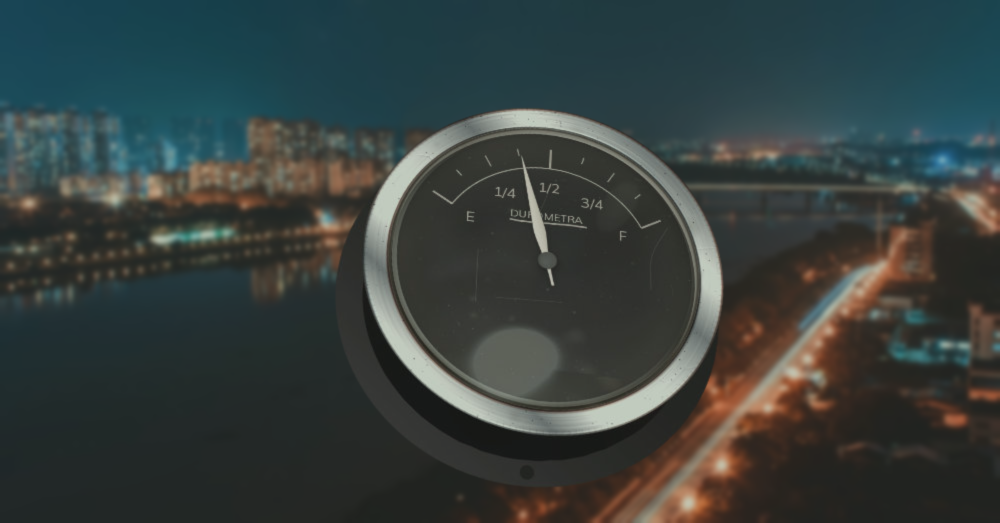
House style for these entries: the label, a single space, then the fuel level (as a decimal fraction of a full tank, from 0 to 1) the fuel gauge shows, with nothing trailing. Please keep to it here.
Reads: 0.375
